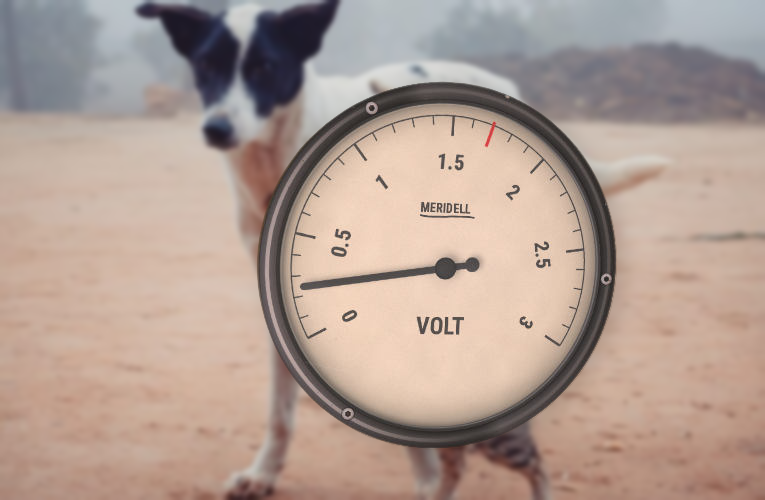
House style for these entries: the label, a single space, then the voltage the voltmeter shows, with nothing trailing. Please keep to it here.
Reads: 0.25 V
